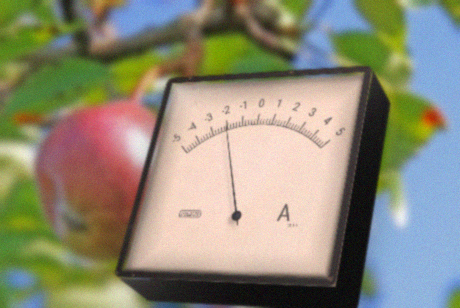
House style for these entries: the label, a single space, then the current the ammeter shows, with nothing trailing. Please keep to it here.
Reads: -2 A
